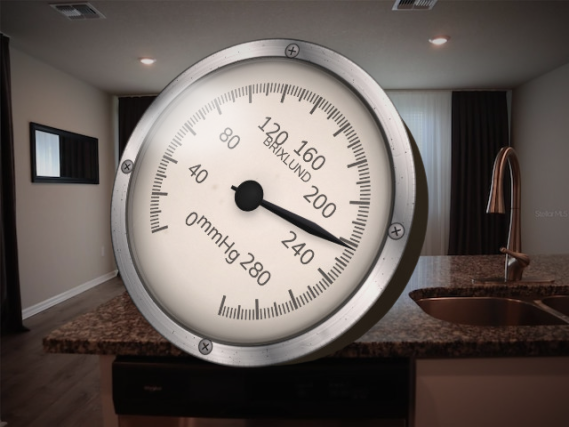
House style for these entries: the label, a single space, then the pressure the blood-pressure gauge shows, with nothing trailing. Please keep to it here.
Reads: 222 mmHg
